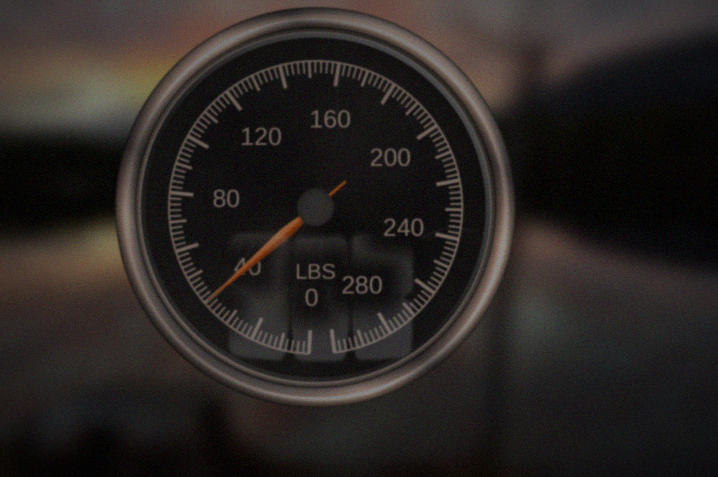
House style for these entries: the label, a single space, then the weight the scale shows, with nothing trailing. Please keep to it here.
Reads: 40 lb
